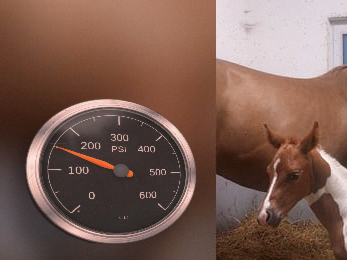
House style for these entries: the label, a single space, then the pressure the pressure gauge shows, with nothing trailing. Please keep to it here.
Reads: 150 psi
